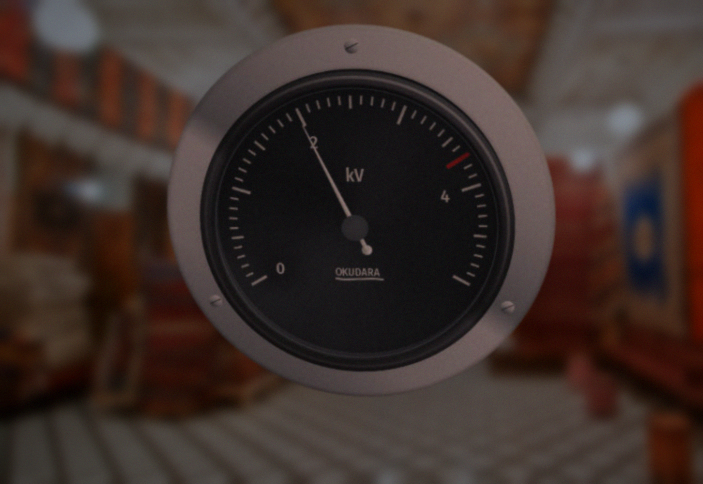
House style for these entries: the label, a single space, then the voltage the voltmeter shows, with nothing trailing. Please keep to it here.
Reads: 2 kV
